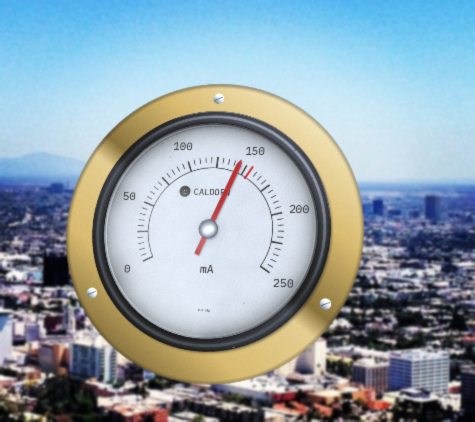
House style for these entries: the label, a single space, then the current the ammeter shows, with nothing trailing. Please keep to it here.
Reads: 145 mA
